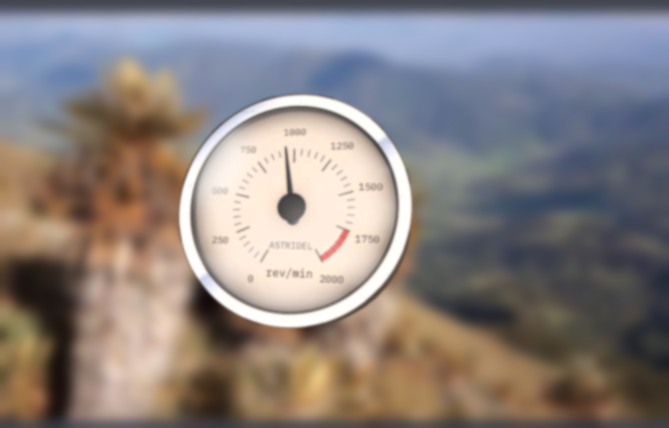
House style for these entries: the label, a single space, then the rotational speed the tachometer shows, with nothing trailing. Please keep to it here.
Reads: 950 rpm
